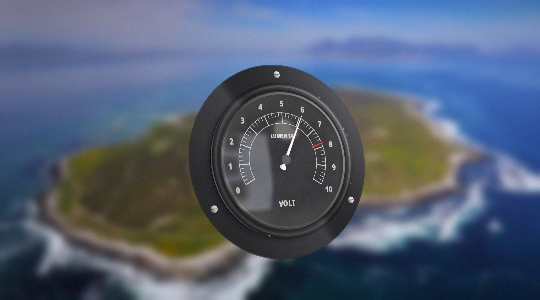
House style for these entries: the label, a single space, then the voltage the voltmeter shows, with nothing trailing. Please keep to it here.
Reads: 6 V
